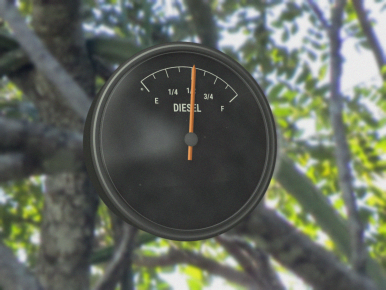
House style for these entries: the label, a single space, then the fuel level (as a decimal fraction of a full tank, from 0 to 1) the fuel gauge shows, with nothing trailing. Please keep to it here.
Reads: 0.5
